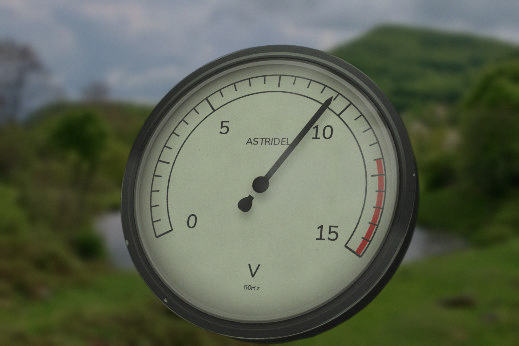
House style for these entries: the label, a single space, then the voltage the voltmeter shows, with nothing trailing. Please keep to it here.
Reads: 9.5 V
